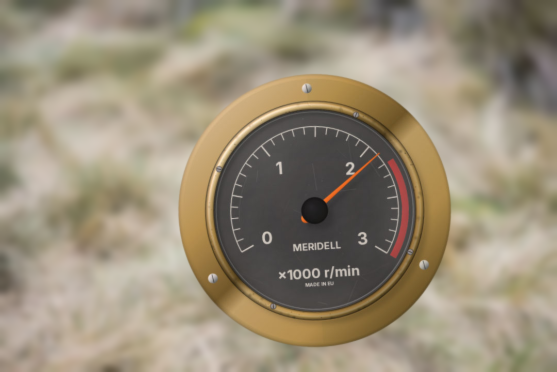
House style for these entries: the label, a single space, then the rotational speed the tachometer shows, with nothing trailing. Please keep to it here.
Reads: 2100 rpm
